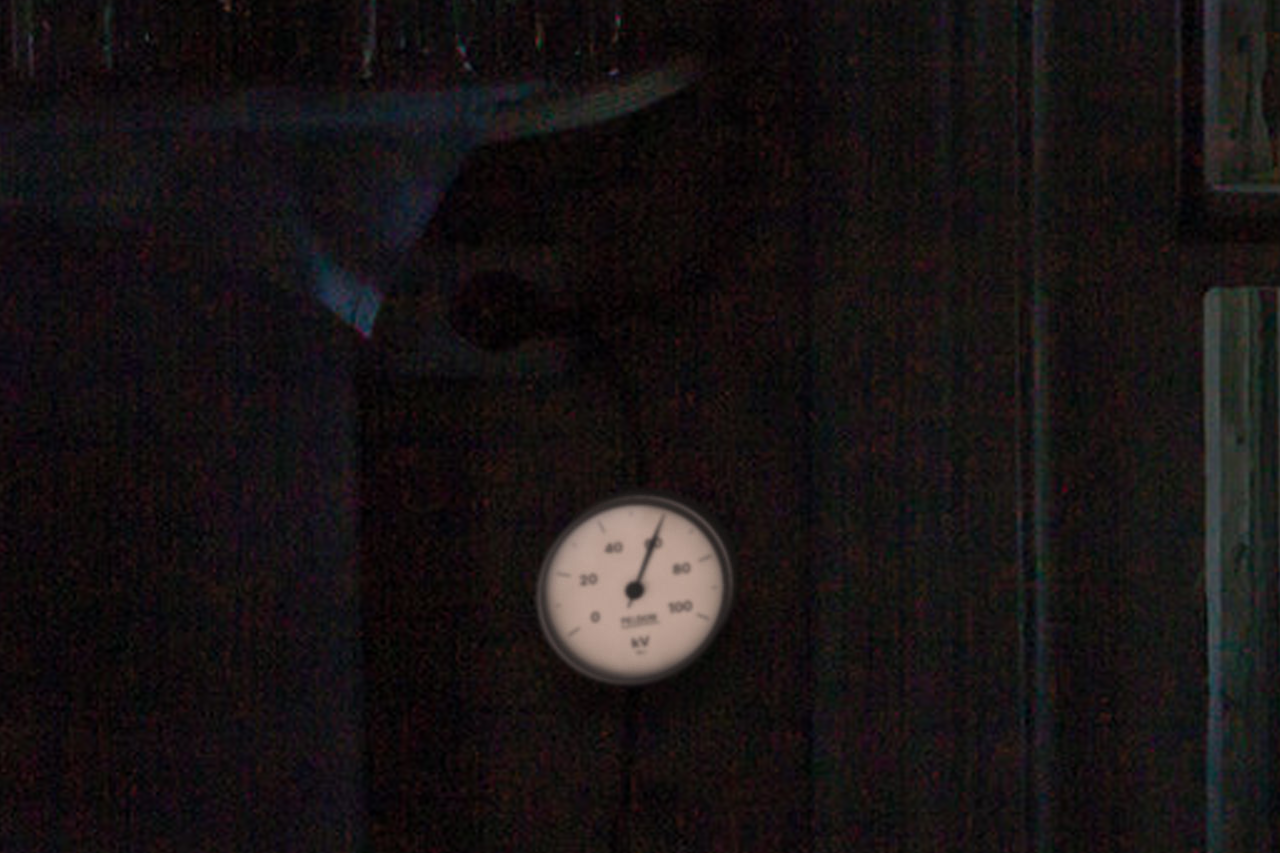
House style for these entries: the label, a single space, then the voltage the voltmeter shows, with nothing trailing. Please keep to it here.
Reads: 60 kV
